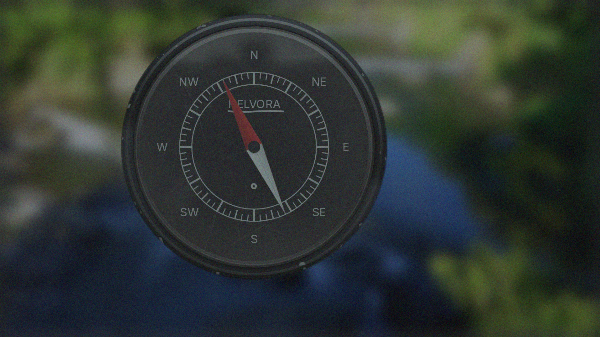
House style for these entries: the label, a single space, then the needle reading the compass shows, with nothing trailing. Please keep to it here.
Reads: 335 °
